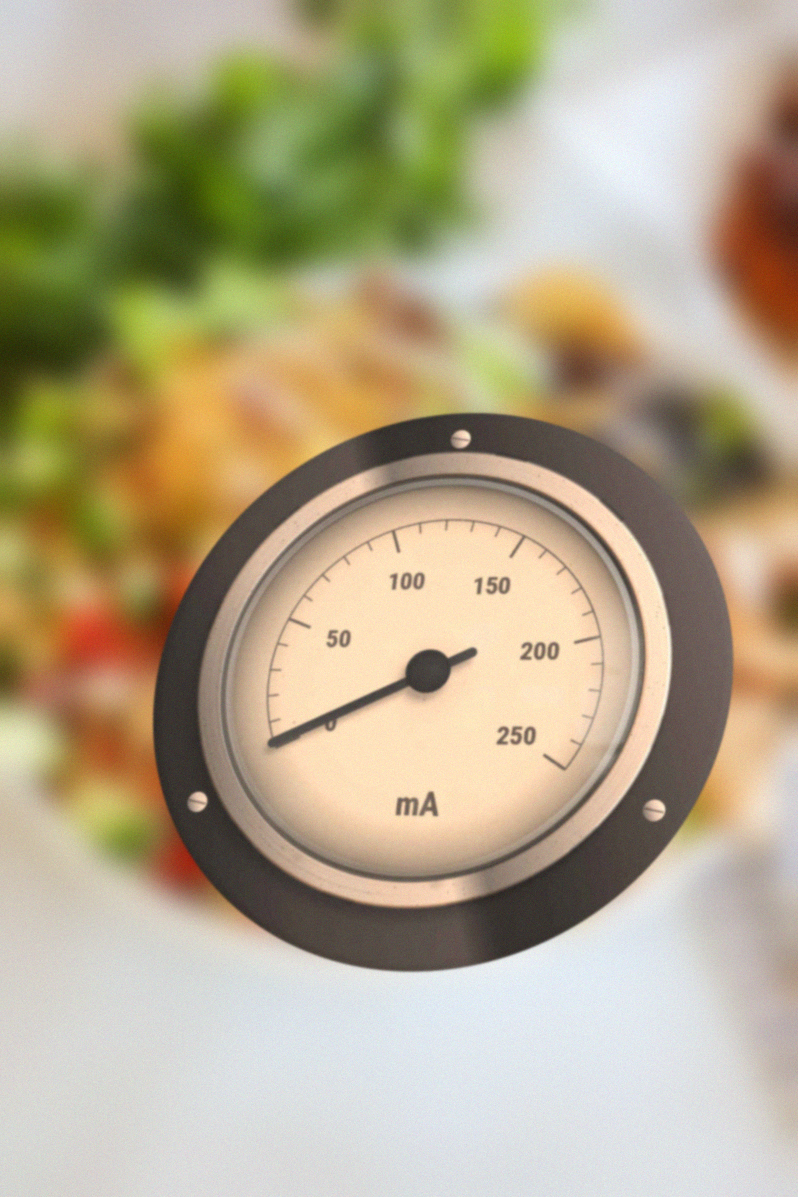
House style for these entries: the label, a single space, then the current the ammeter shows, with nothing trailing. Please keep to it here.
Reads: 0 mA
